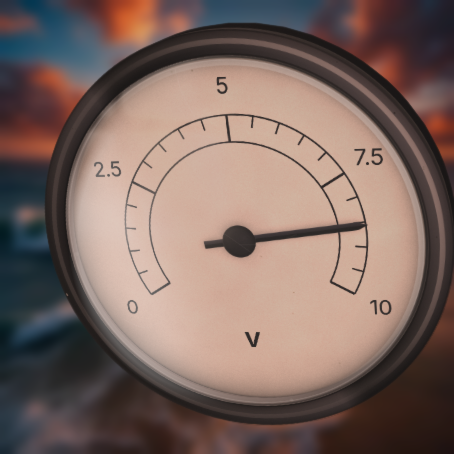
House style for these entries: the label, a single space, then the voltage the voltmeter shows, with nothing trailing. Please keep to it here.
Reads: 8.5 V
